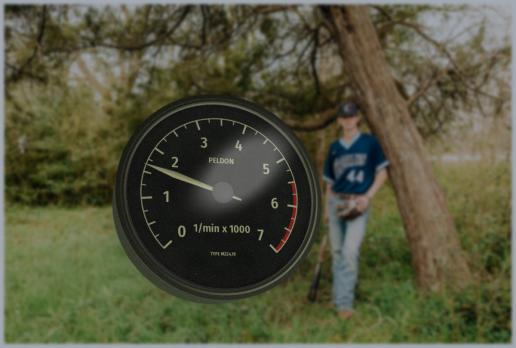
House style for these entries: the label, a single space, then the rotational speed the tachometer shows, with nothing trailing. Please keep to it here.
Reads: 1625 rpm
